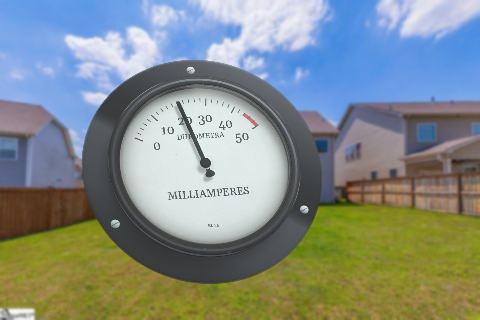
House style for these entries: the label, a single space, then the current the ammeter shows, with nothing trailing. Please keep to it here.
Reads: 20 mA
